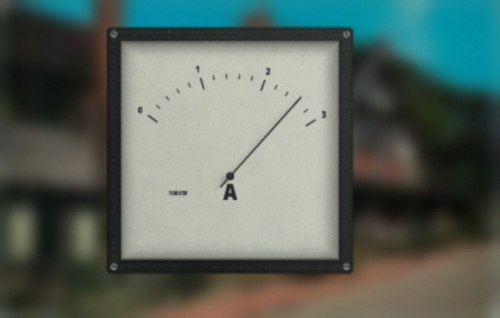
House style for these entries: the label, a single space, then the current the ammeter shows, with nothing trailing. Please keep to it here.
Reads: 2.6 A
